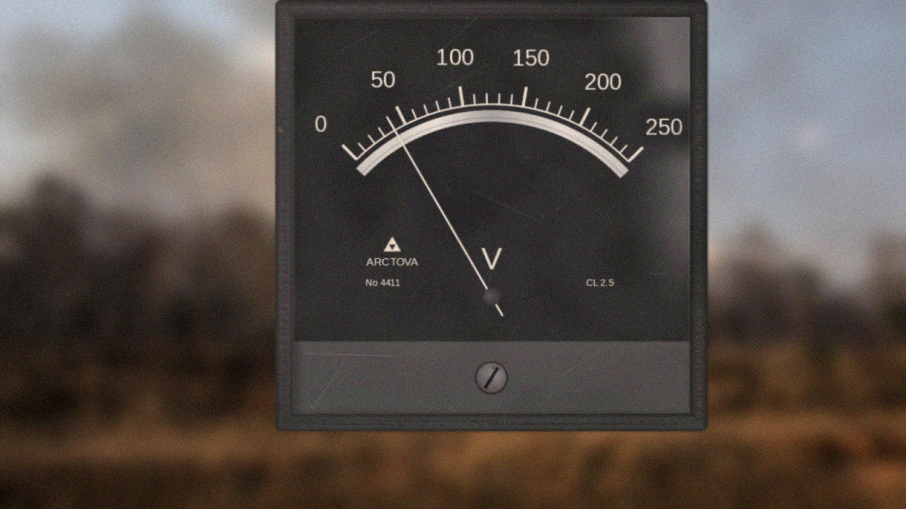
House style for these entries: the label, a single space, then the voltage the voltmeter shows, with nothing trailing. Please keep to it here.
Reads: 40 V
